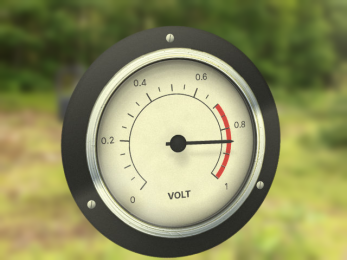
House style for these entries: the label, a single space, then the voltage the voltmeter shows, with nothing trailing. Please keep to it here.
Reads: 0.85 V
